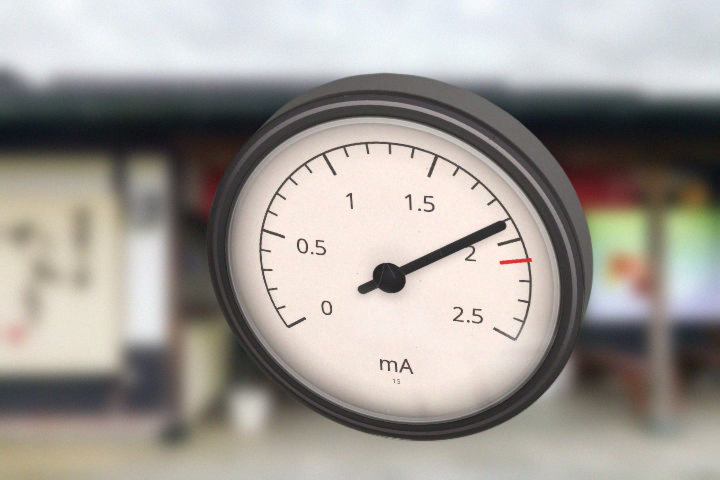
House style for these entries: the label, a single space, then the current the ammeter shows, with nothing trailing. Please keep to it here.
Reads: 1.9 mA
